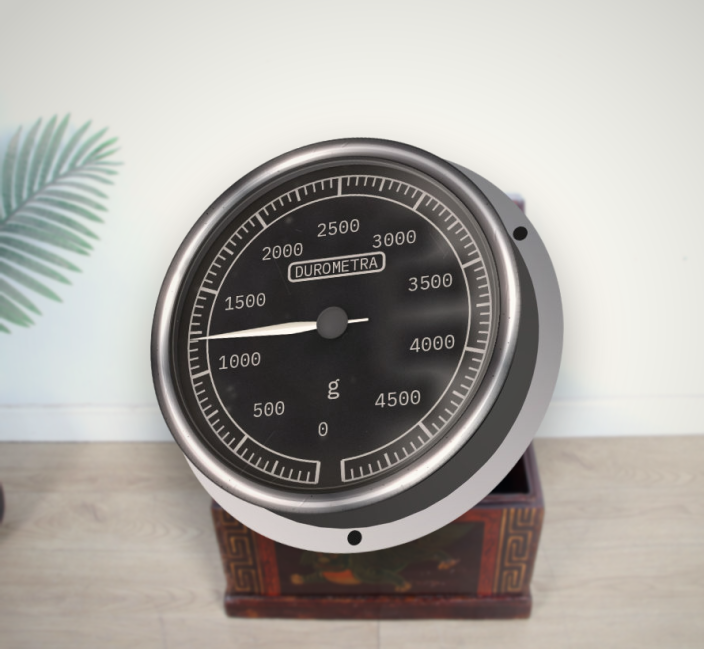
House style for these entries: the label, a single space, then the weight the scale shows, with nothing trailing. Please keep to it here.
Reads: 1200 g
